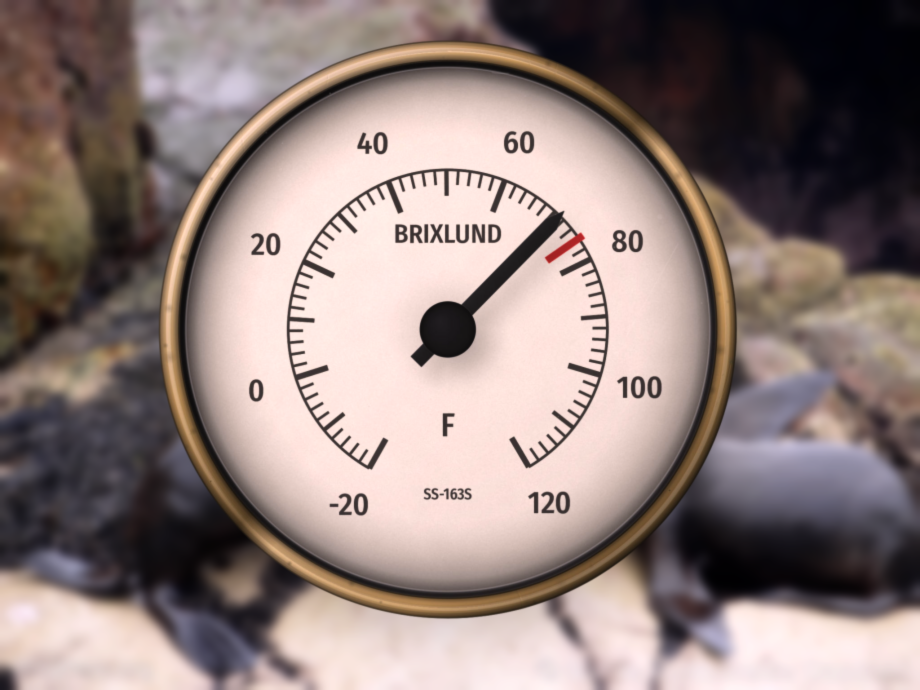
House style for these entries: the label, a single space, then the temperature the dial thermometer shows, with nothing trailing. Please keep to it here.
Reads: 71 °F
